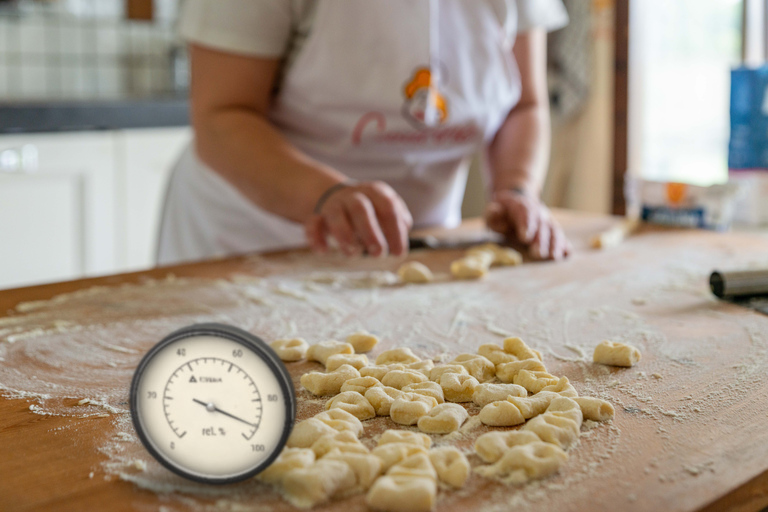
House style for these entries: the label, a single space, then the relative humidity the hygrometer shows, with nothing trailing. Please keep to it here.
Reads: 92 %
